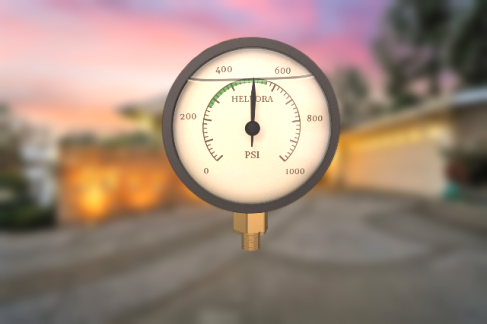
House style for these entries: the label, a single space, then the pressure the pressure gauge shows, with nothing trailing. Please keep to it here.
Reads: 500 psi
